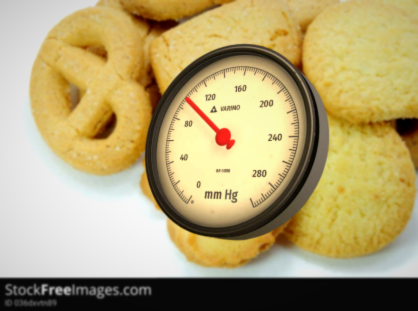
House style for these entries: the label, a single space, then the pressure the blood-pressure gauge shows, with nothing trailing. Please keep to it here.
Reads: 100 mmHg
